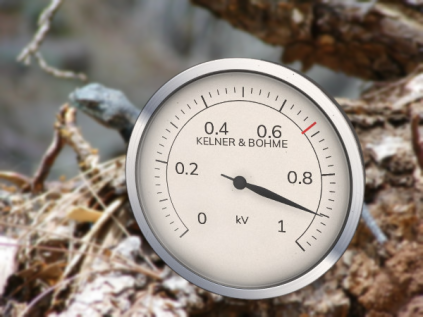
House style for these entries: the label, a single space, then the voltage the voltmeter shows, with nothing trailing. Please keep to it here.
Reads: 0.9 kV
